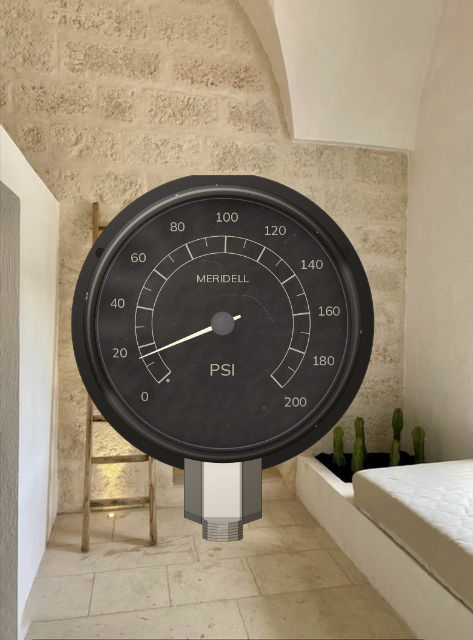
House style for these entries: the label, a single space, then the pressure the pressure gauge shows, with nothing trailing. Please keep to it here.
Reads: 15 psi
